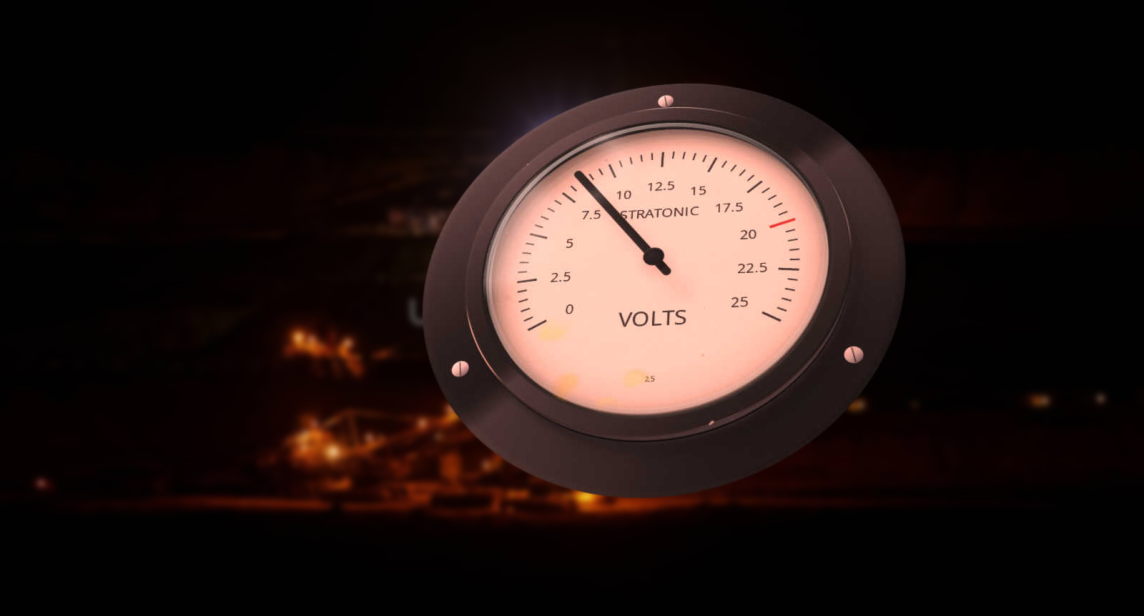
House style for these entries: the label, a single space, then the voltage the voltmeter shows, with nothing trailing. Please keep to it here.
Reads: 8.5 V
